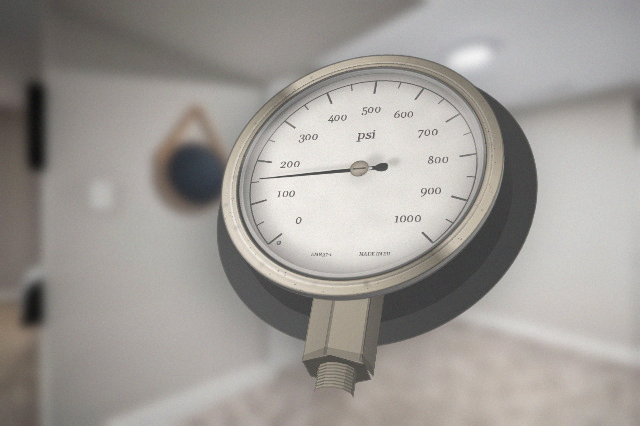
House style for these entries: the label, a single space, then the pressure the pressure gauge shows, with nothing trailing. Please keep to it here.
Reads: 150 psi
